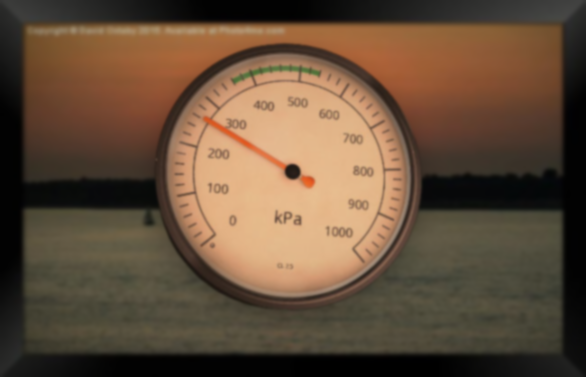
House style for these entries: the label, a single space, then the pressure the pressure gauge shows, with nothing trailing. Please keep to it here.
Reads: 260 kPa
